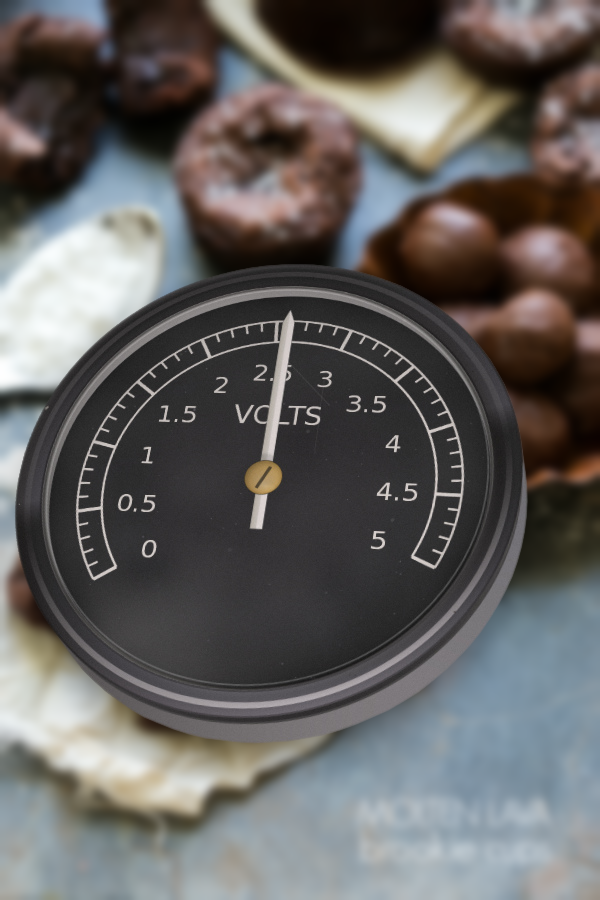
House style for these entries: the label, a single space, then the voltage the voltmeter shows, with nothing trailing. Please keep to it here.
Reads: 2.6 V
